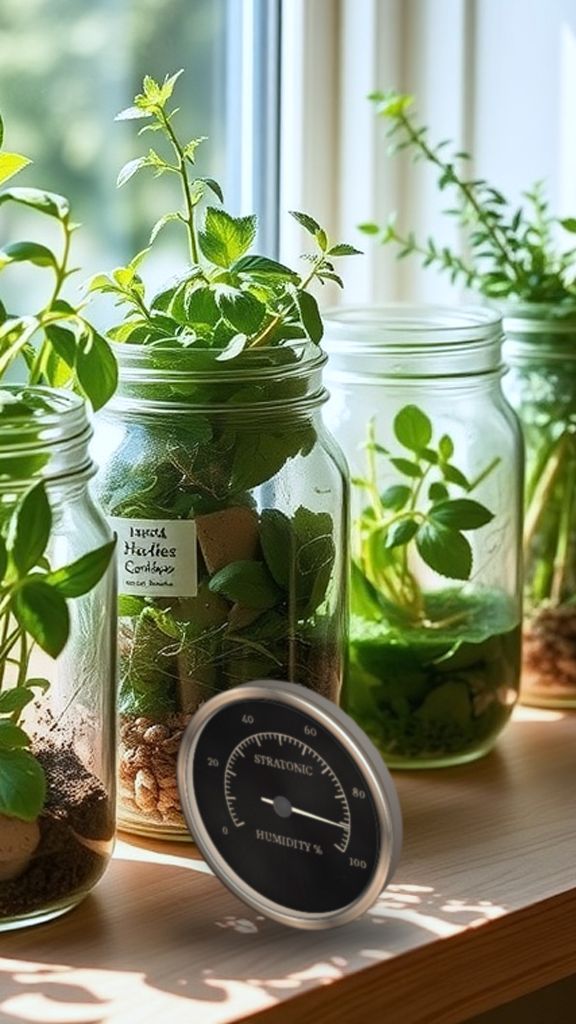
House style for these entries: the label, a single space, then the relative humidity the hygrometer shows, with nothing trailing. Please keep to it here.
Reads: 90 %
